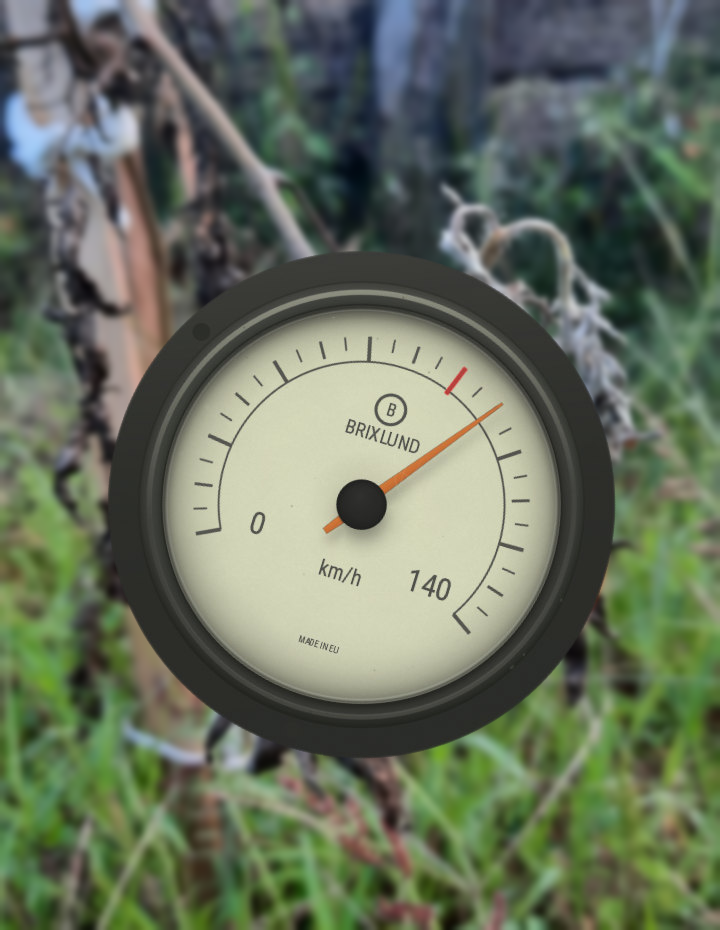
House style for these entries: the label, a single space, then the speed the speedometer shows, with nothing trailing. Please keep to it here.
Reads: 90 km/h
